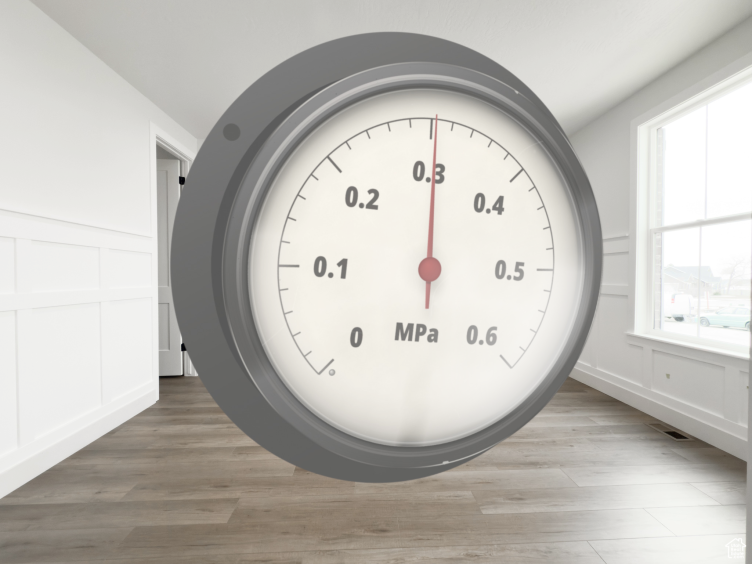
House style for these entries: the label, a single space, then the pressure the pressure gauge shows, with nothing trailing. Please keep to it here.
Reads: 0.3 MPa
